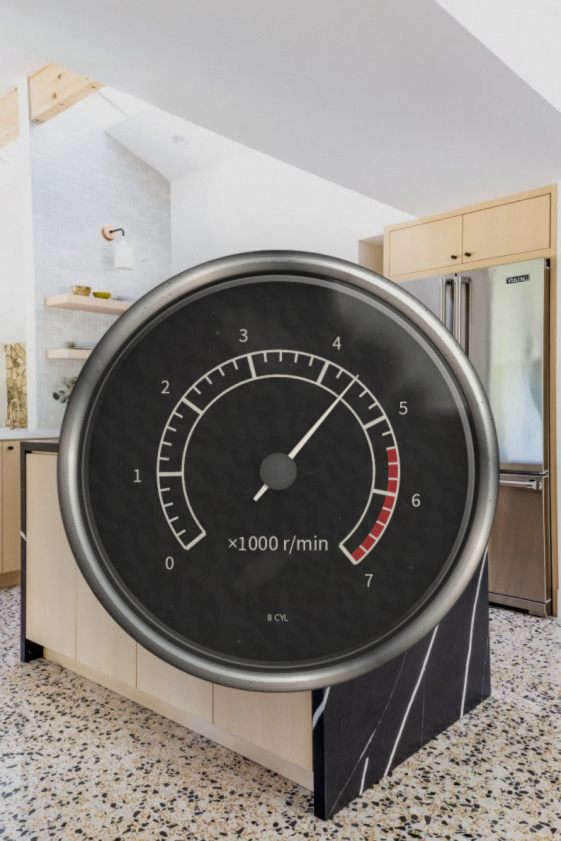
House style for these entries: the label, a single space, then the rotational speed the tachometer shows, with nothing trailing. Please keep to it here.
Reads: 4400 rpm
